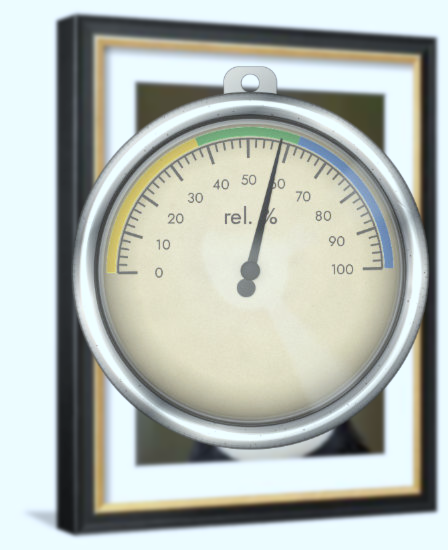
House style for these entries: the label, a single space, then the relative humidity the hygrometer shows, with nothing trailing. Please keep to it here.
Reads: 58 %
